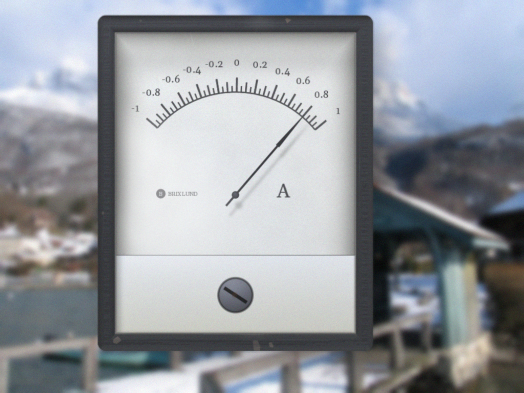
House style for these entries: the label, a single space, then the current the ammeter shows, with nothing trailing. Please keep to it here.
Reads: 0.8 A
